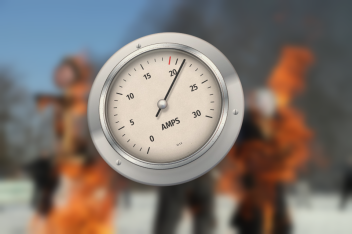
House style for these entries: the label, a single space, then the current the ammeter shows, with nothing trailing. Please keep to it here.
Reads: 21 A
